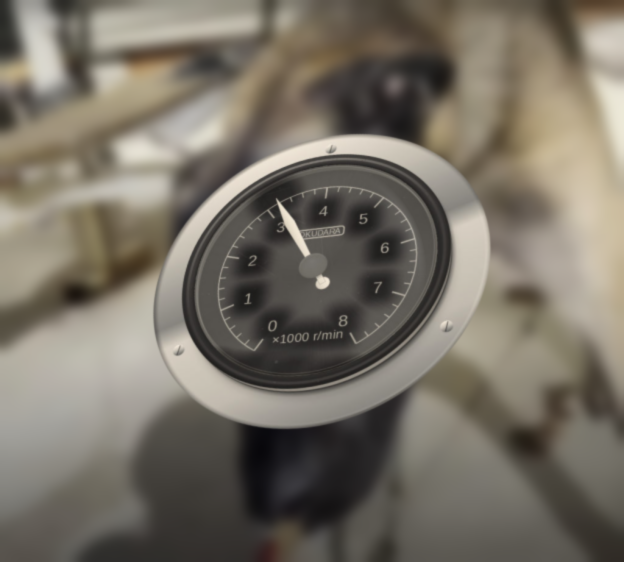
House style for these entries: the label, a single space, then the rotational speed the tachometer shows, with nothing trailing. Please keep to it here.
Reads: 3200 rpm
